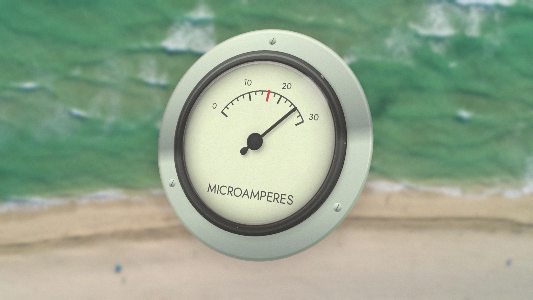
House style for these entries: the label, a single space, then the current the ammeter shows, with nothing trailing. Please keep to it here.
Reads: 26 µA
